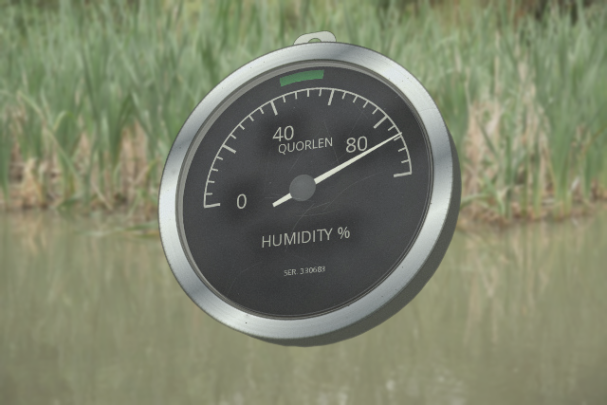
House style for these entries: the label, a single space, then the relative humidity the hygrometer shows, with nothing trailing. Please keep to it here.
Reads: 88 %
